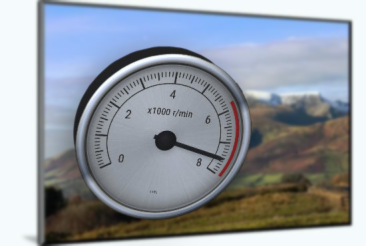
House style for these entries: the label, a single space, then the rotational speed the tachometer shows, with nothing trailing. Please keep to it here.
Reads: 7500 rpm
